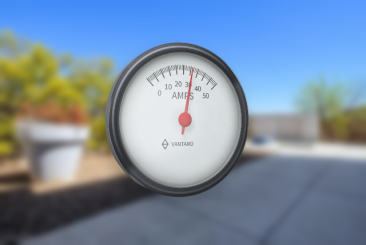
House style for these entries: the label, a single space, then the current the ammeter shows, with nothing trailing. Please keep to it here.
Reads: 30 A
